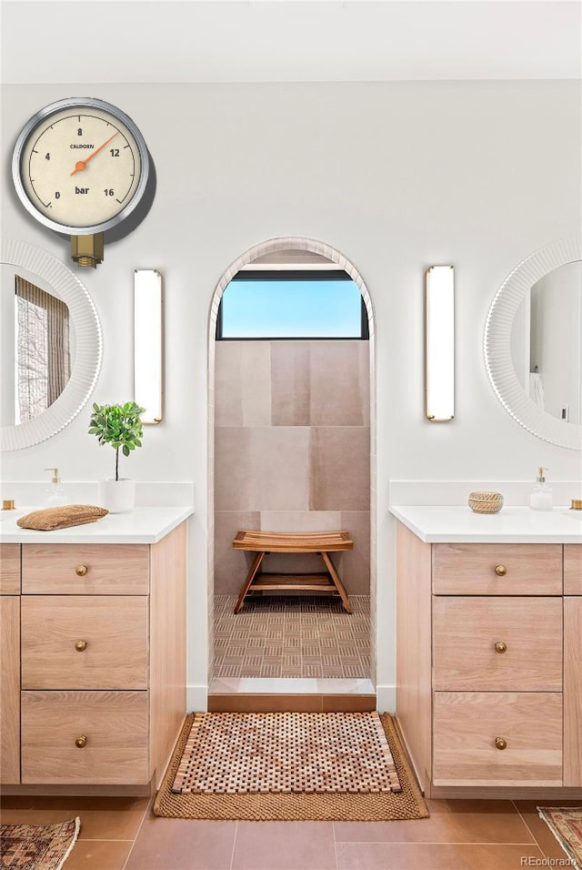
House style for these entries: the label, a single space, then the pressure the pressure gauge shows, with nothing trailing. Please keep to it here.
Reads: 11 bar
